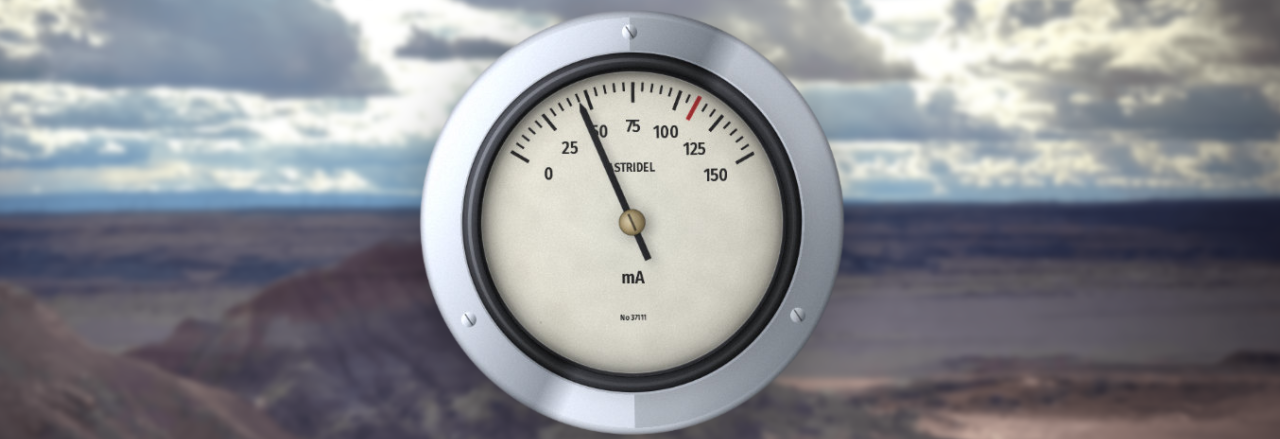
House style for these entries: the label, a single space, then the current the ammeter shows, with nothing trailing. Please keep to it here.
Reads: 45 mA
